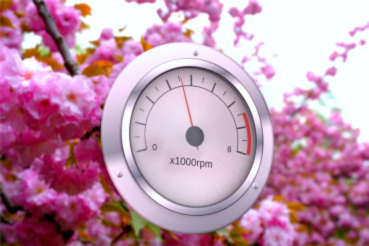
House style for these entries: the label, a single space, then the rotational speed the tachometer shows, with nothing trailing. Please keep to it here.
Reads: 3500 rpm
